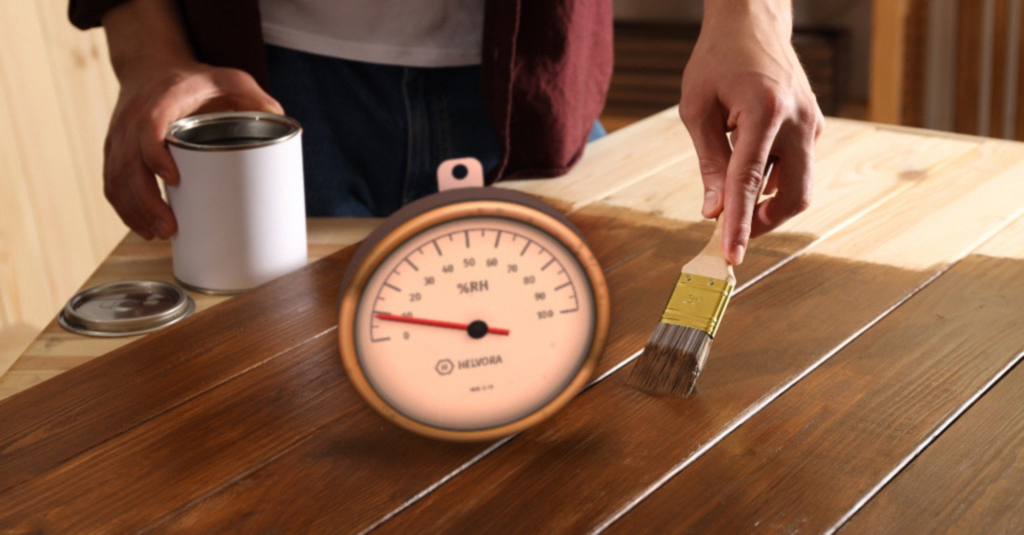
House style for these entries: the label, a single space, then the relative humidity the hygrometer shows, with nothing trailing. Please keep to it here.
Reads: 10 %
